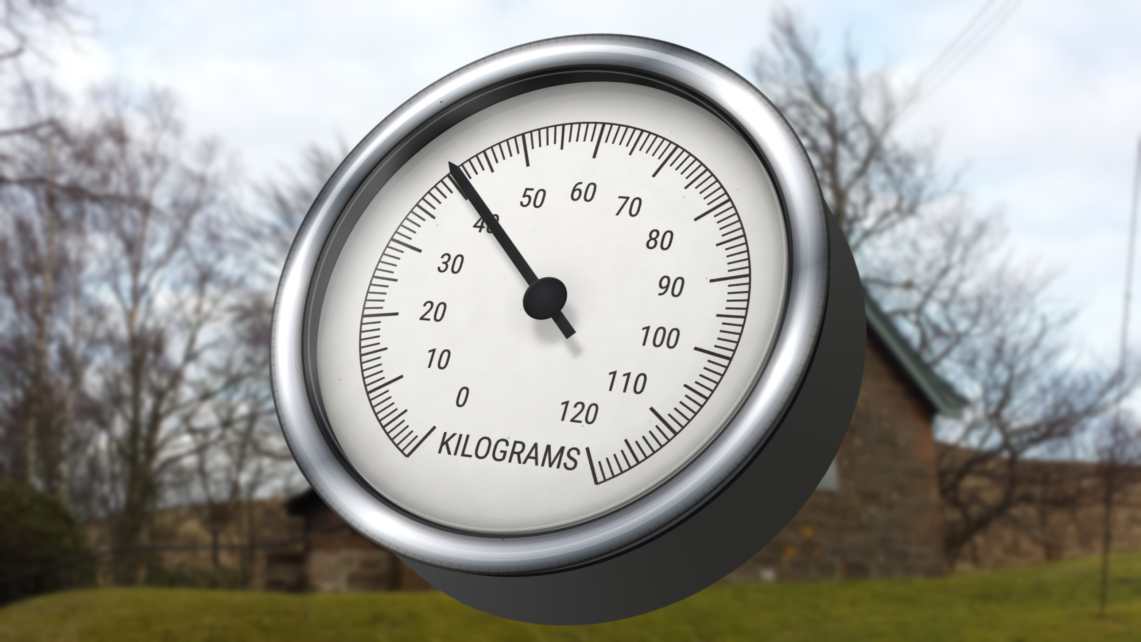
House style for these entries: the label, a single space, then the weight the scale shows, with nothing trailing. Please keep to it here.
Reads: 41 kg
